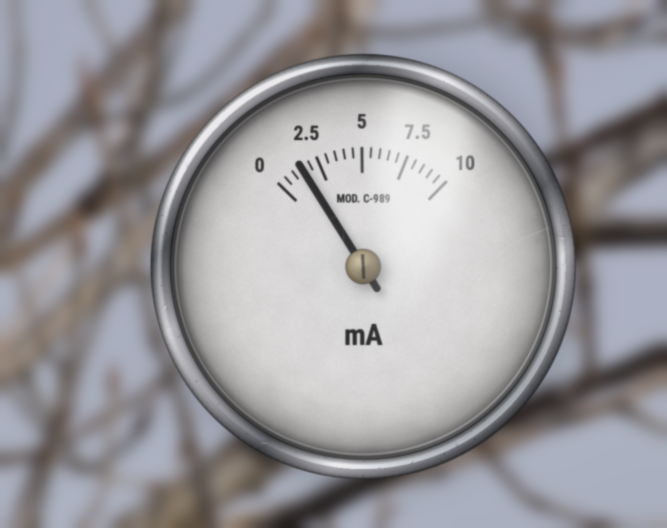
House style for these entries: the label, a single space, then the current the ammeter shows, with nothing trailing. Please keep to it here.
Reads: 1.5 mA
